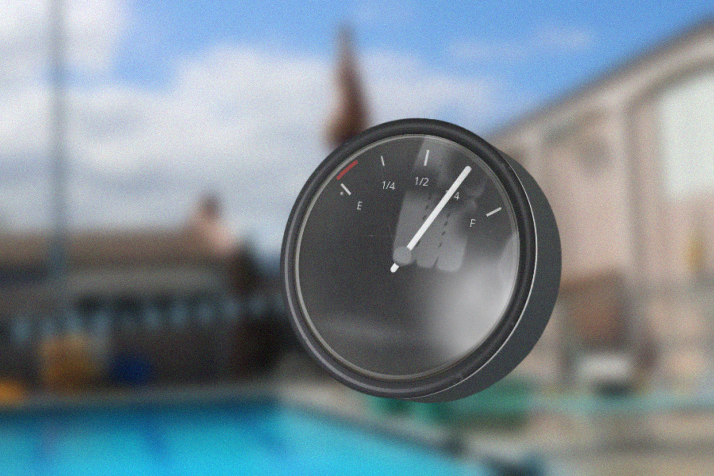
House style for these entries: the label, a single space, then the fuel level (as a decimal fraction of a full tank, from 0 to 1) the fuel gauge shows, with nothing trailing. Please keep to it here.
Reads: 0.75
